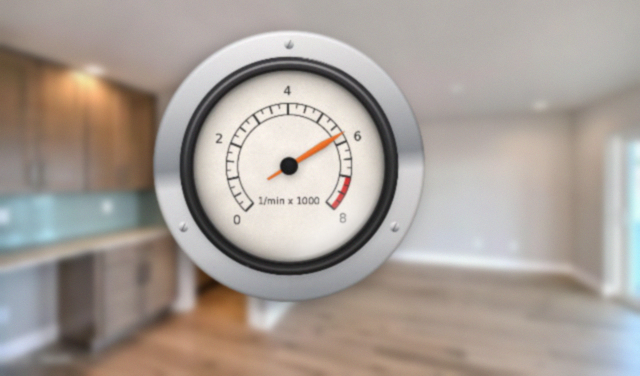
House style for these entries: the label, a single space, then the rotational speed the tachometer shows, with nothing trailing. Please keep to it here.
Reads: 5750 rpm
